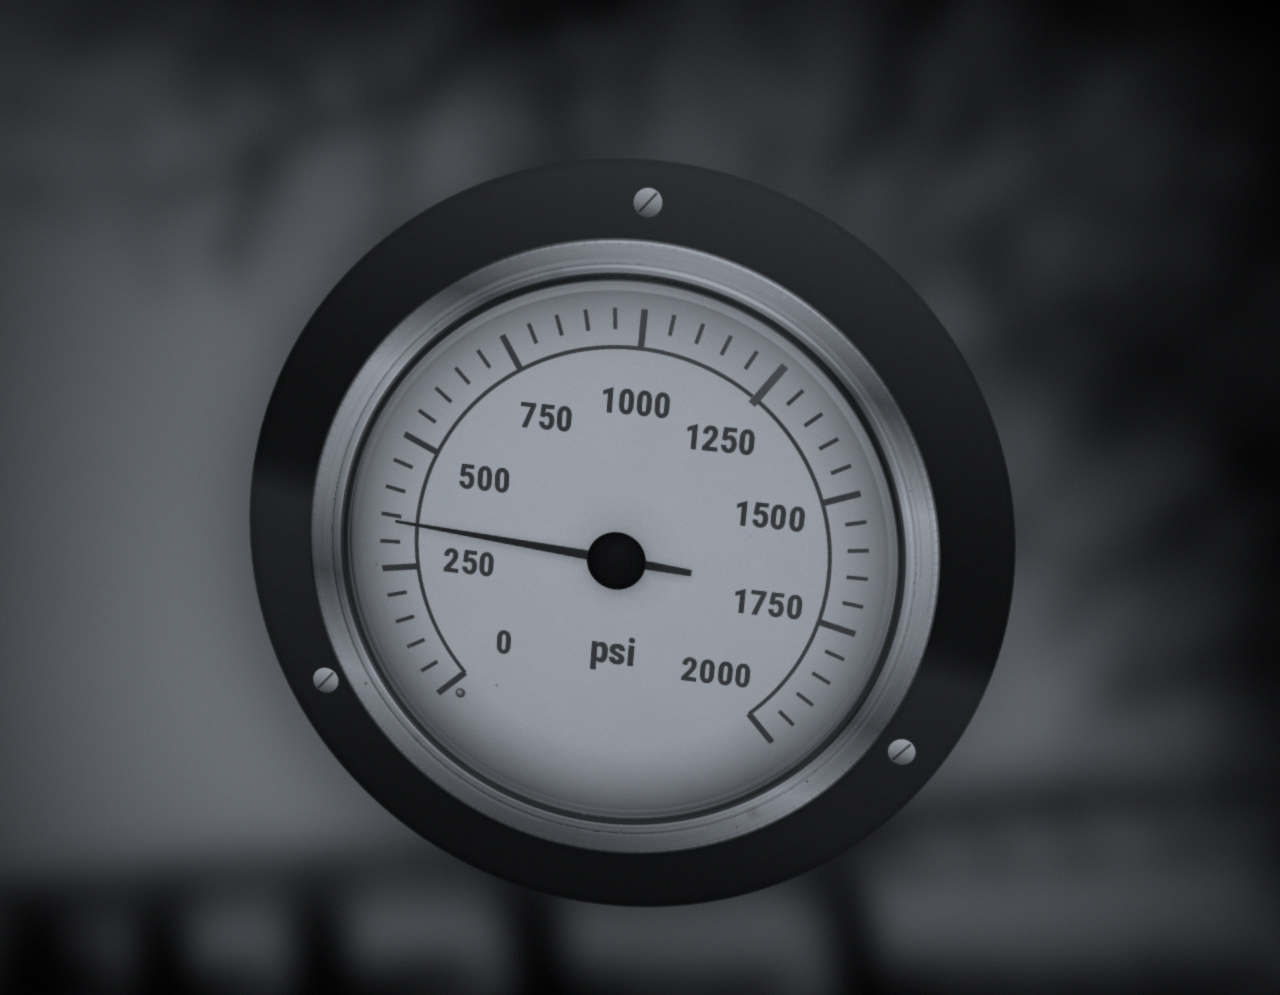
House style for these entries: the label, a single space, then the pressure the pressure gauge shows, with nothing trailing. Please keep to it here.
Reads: 350 psi
